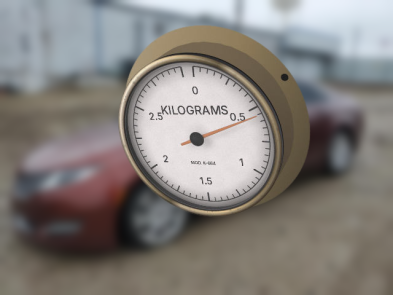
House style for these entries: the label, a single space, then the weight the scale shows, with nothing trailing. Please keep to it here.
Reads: 0.55 kg
